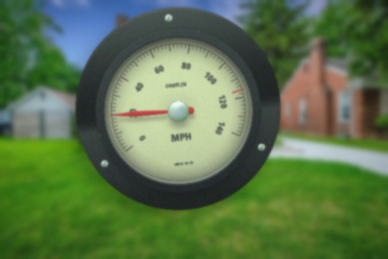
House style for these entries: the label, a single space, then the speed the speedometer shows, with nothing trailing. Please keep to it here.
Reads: 20 mph
